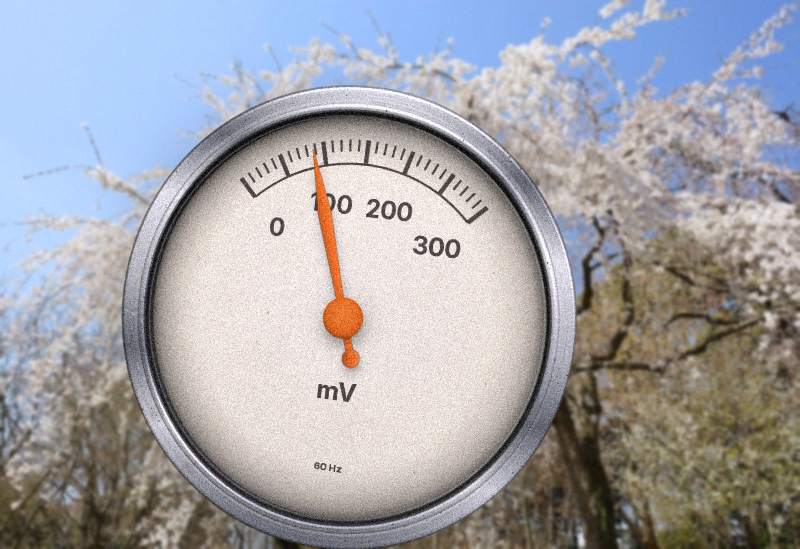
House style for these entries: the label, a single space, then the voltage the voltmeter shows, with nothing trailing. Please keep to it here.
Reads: 90 mV
